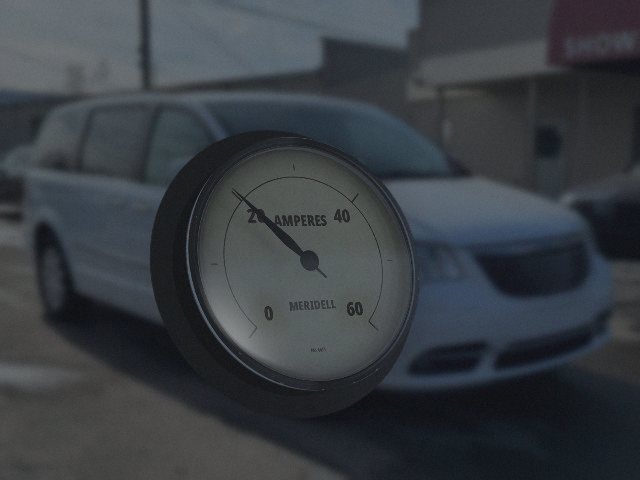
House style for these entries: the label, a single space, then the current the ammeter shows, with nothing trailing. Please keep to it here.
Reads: 20 A
